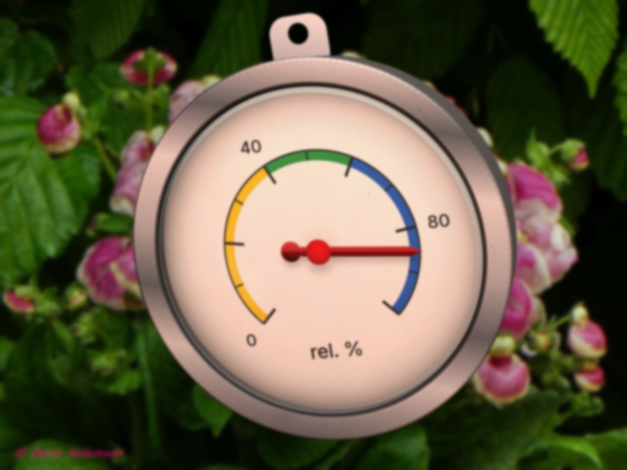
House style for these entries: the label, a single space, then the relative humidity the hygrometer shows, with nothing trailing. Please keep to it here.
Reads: 85 %
